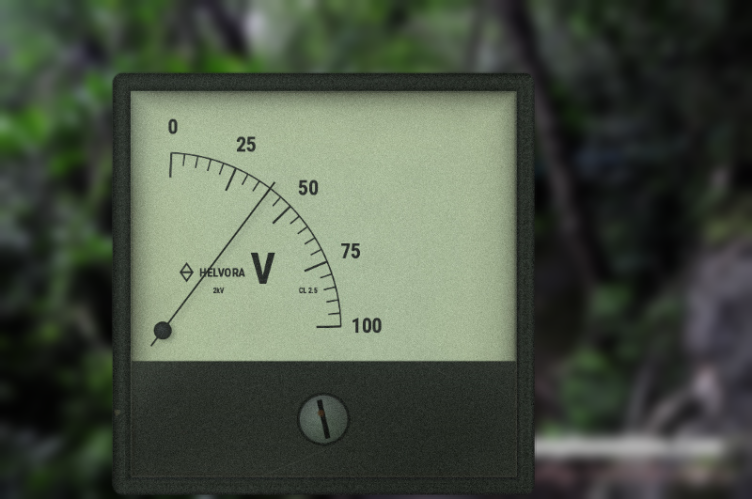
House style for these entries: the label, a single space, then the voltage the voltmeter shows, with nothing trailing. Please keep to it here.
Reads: 40 V
